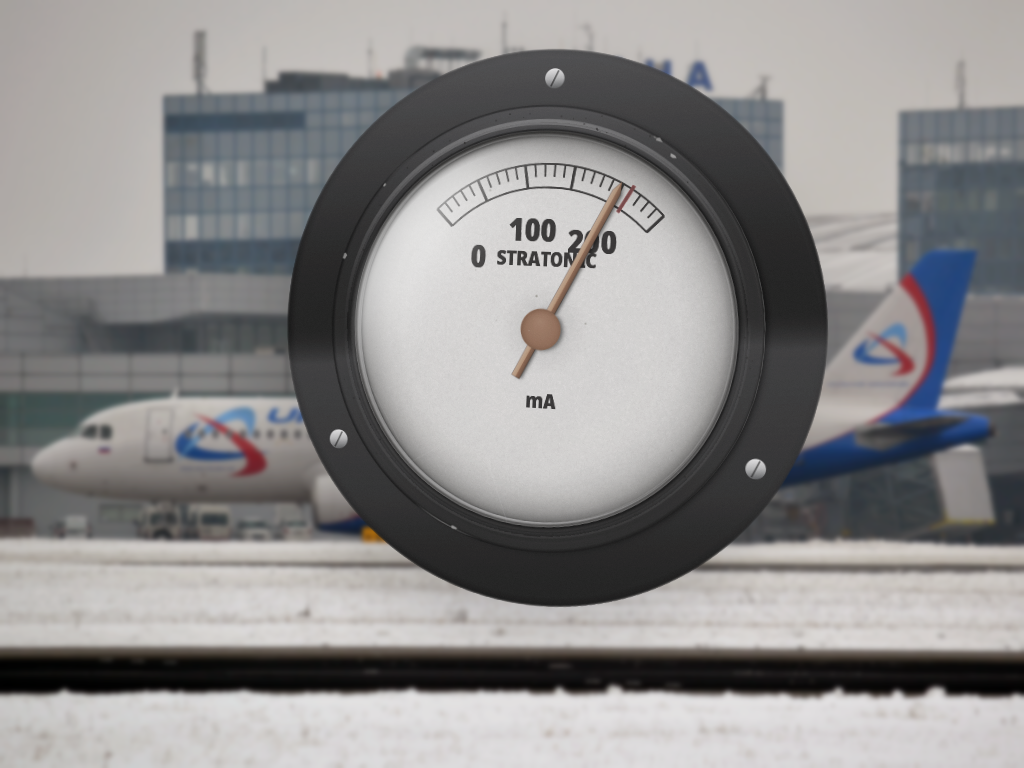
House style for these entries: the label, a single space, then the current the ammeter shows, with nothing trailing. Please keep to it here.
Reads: 200 mA
